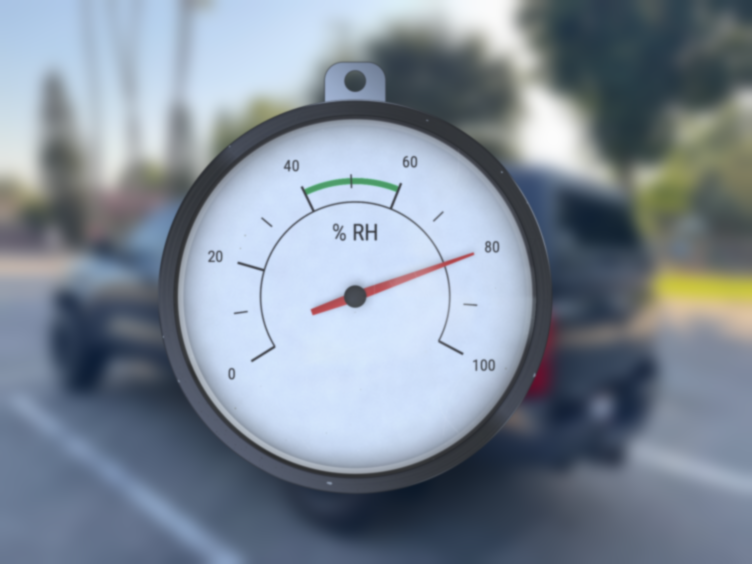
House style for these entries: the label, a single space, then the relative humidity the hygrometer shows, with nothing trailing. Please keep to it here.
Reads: 80 %
